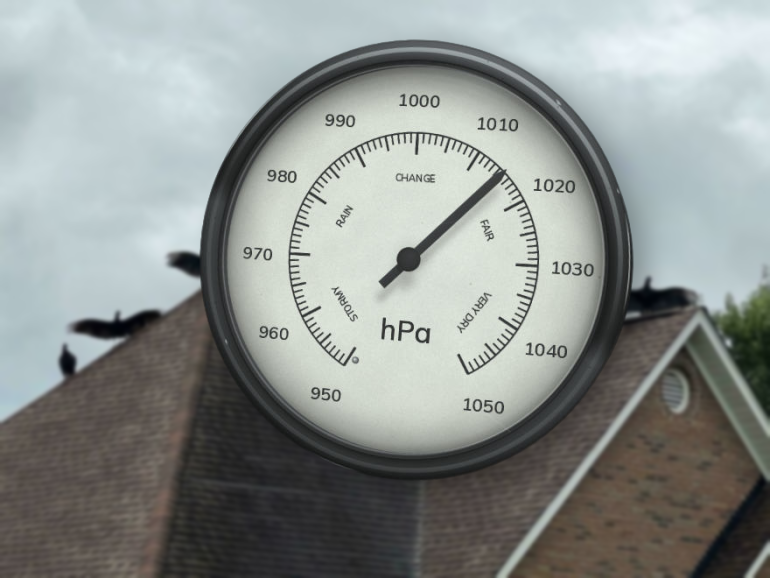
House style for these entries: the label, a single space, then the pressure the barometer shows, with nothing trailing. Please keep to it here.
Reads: 1015 hPa
